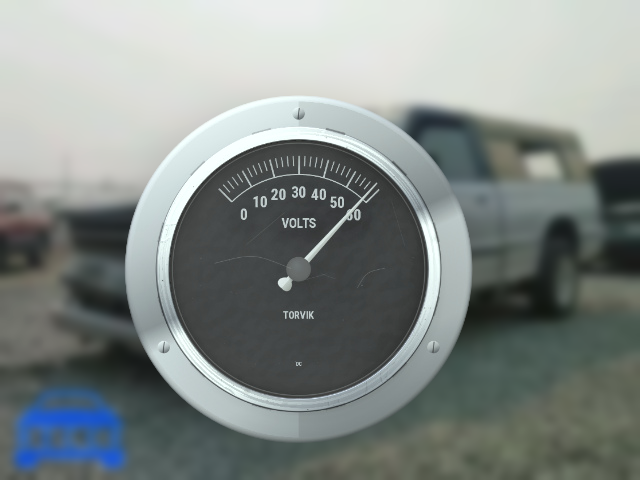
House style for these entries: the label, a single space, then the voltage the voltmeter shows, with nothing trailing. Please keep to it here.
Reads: 58 V
